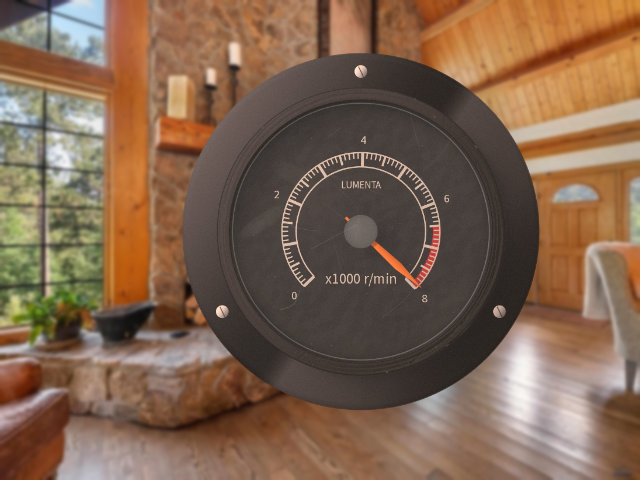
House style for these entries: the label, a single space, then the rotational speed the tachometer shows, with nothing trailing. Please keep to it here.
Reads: 7900 rpm
